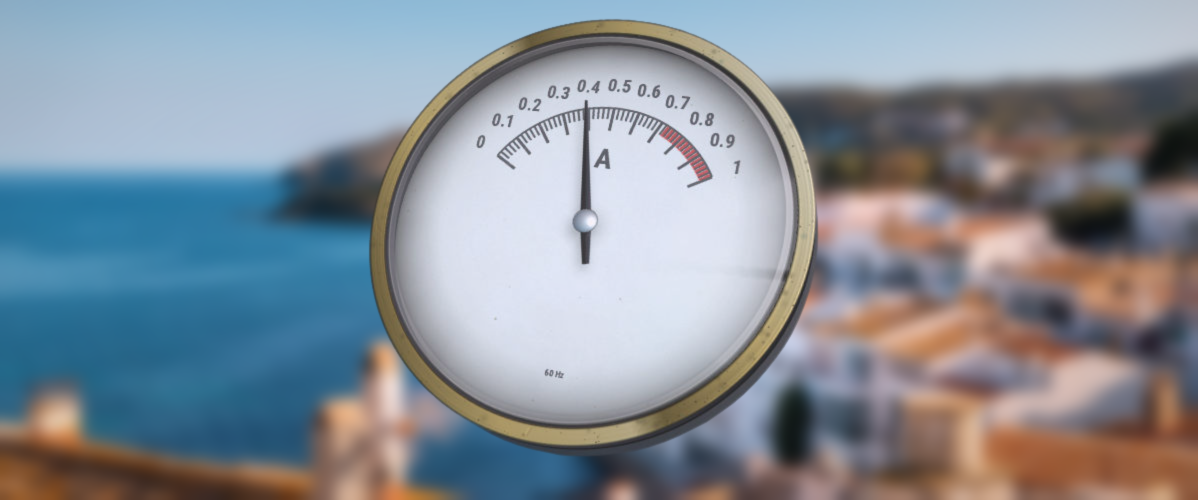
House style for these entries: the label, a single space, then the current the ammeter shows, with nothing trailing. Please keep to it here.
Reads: 0.4 A
